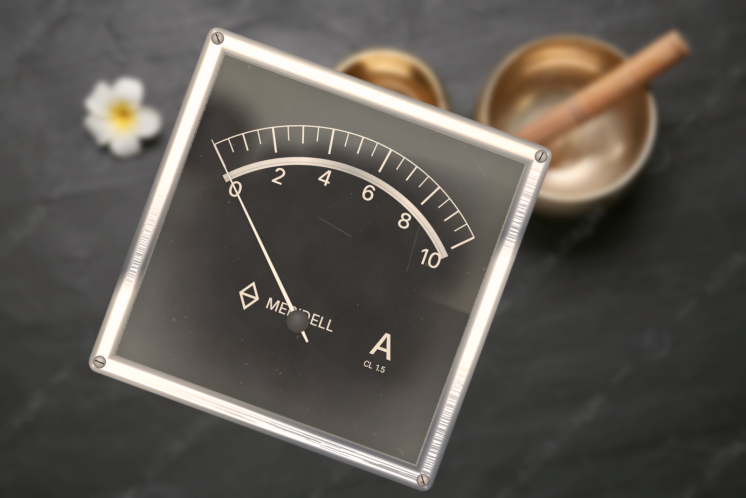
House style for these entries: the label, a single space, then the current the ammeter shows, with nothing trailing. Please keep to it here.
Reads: 0 A
